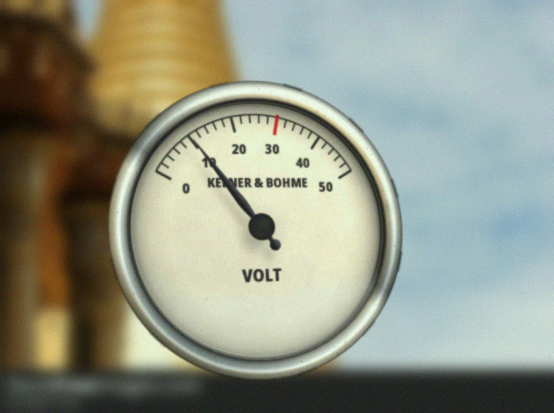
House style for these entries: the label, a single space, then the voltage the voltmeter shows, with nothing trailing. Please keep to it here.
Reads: 10 V
